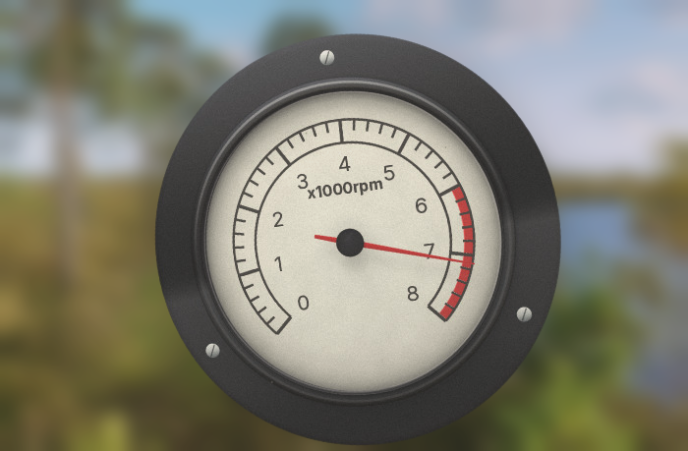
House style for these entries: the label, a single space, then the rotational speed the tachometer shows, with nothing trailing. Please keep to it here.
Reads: 7100 rpm
